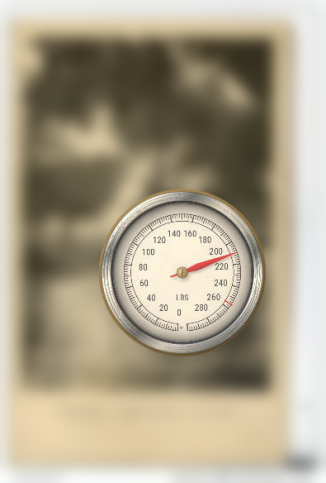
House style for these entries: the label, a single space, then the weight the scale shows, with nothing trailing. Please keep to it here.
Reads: 210 lb
